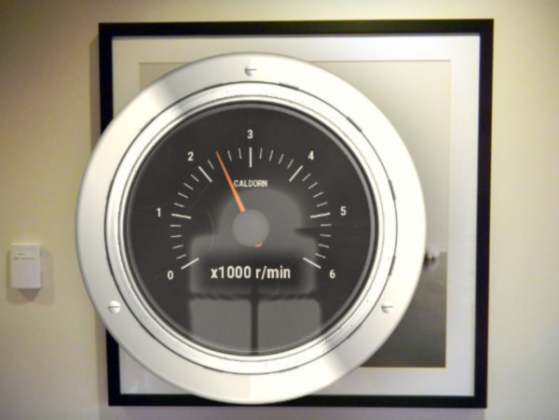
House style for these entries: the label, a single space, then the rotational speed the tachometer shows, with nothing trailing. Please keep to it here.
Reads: 2400 rpm
